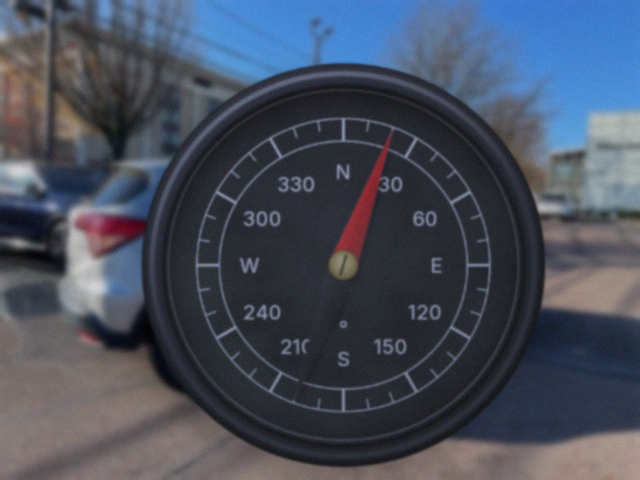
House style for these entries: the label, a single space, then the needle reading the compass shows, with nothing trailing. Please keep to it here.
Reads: 20 °
